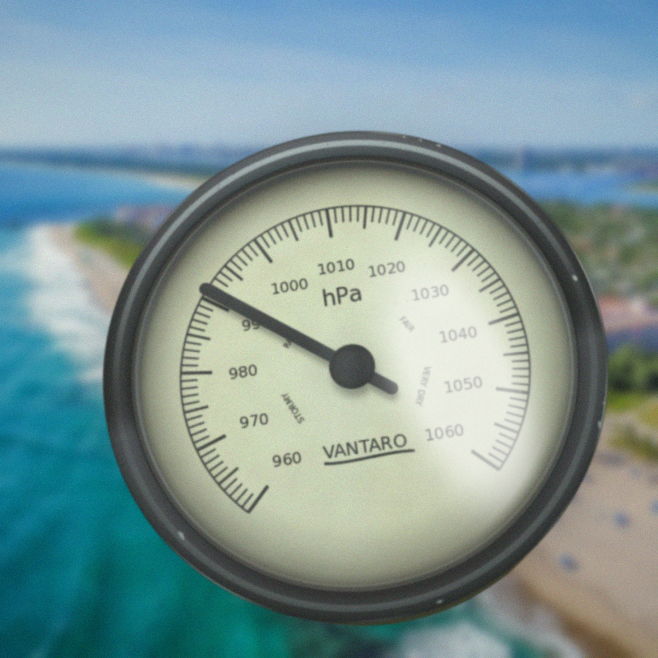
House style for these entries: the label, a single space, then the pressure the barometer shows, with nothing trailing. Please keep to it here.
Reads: 991 hPa
